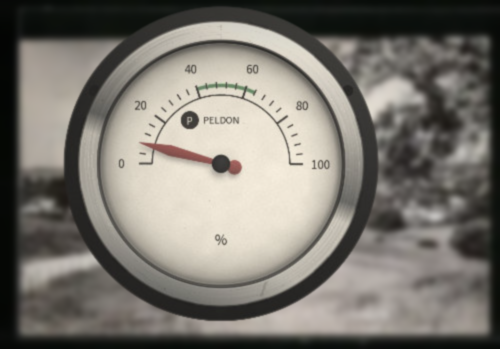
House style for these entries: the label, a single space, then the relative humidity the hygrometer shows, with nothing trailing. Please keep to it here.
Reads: 8 %
